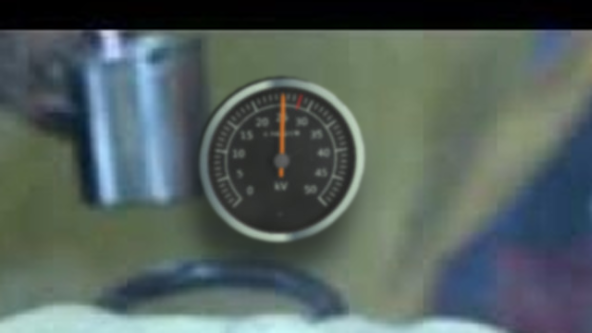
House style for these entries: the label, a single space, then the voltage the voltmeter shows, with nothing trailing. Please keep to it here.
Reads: 25 kV
